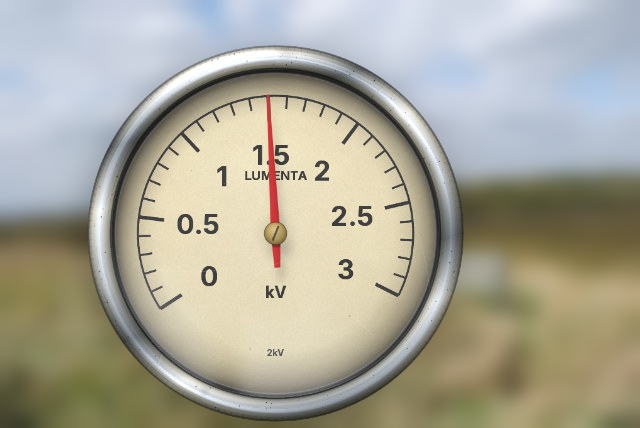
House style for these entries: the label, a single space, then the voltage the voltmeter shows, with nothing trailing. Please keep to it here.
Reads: 1.5 kV
